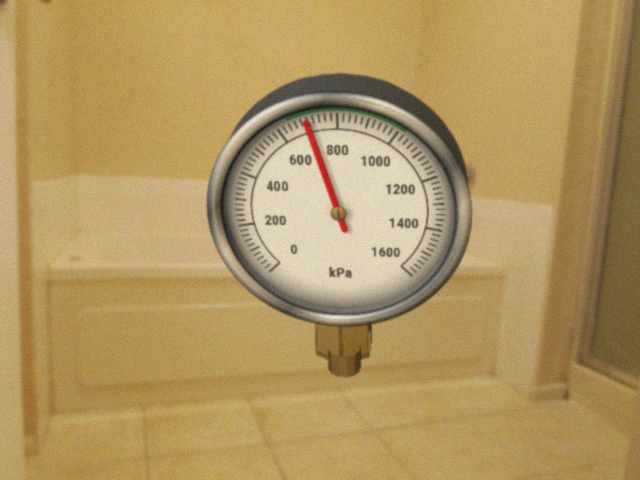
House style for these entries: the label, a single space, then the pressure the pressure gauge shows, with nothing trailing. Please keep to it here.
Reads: 700 kPa
